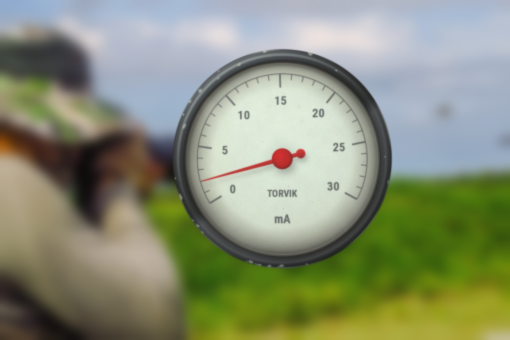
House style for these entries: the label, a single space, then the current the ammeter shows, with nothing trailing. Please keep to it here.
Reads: 2 mA
